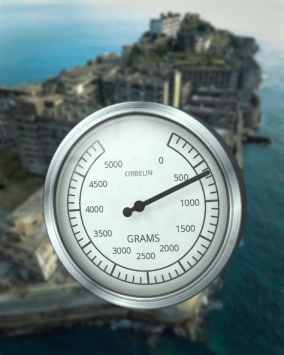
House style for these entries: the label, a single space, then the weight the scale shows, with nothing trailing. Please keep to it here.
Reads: 650 g
